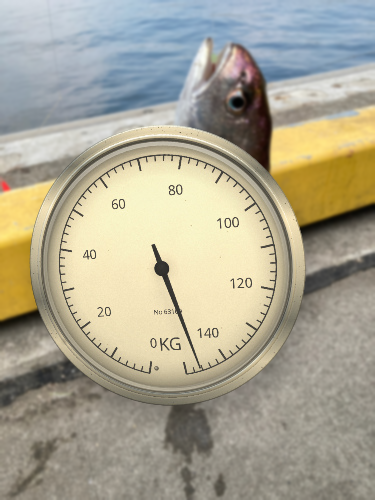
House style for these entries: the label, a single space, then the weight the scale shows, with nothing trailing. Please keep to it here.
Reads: 146 kg
